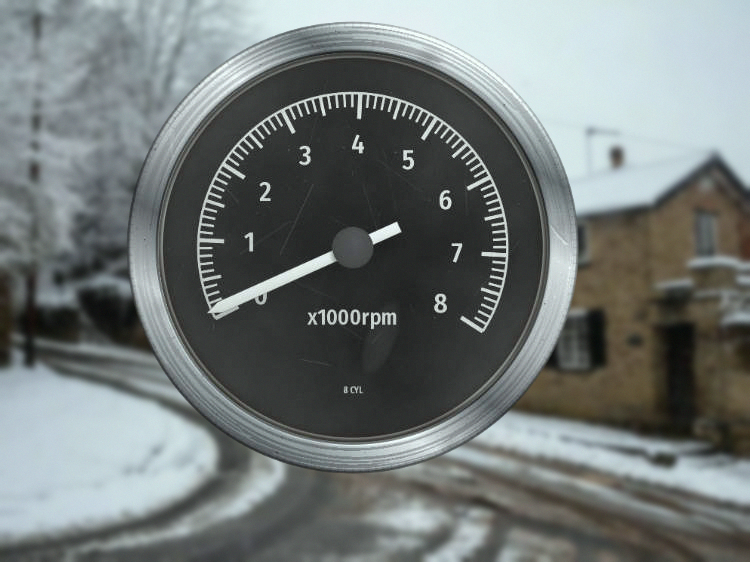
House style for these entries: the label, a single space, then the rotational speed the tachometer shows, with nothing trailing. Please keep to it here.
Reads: 100 rpm
